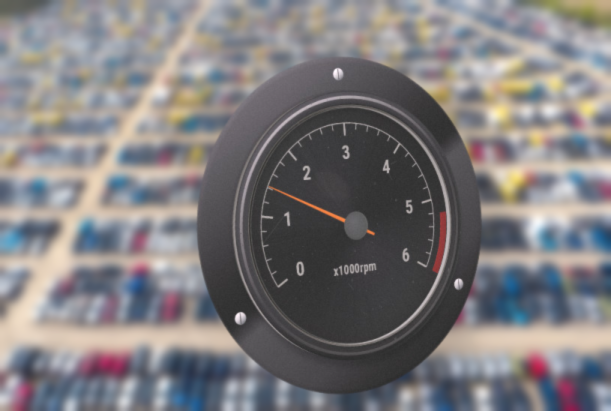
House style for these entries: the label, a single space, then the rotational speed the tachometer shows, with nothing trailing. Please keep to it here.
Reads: 1400 rpm
